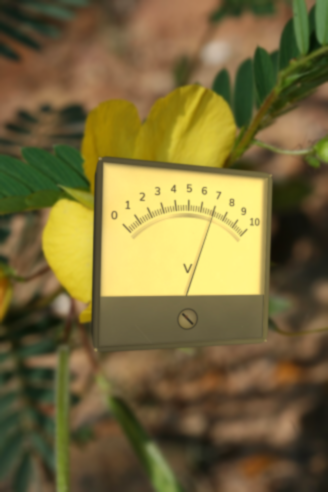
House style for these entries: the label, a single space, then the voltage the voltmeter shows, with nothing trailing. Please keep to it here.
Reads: 7 V
